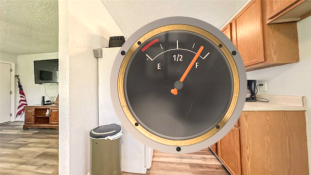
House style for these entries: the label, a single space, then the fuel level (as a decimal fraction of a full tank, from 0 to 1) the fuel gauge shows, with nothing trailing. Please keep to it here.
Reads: 0.875
